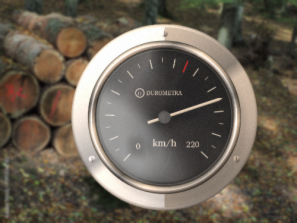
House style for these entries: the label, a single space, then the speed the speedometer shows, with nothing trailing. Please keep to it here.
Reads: 170 km/h
